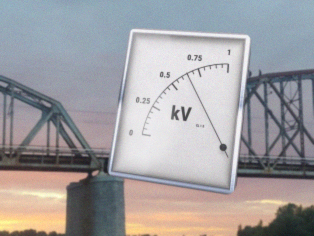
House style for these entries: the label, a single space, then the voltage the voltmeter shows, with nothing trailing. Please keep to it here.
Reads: 0.65 kV
